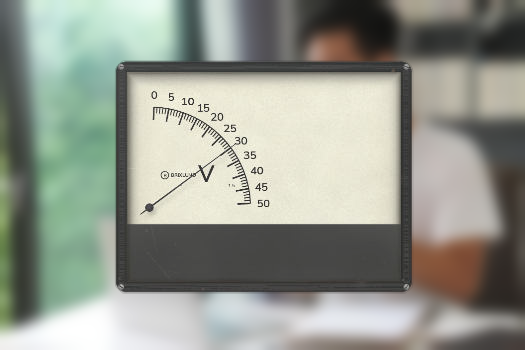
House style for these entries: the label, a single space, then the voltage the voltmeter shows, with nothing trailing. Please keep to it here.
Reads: 30 V
